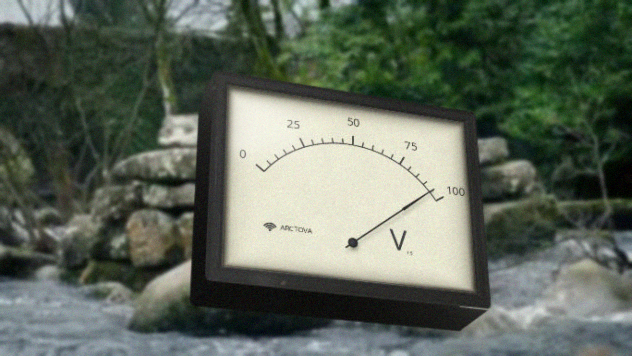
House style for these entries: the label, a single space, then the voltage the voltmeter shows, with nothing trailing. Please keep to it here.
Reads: 95 V
